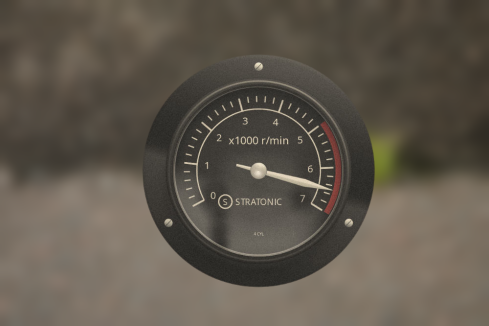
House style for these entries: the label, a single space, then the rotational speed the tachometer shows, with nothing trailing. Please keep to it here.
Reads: 6500 rpm
